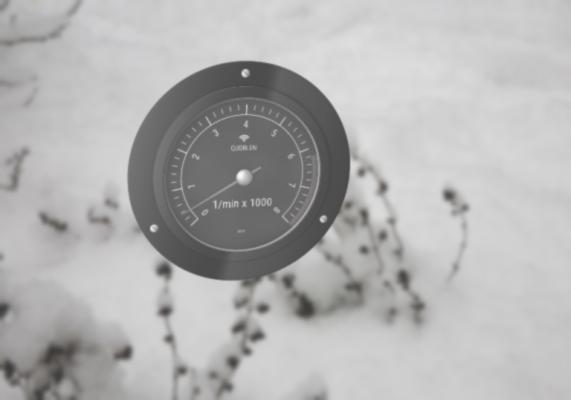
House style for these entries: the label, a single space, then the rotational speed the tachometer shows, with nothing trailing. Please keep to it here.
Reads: 400 rpm
